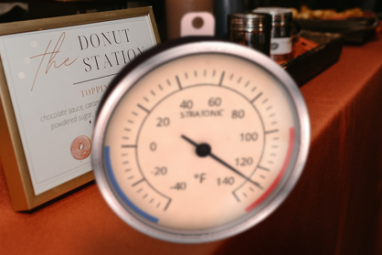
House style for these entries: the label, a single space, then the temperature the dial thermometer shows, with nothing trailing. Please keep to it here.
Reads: 128 °F
